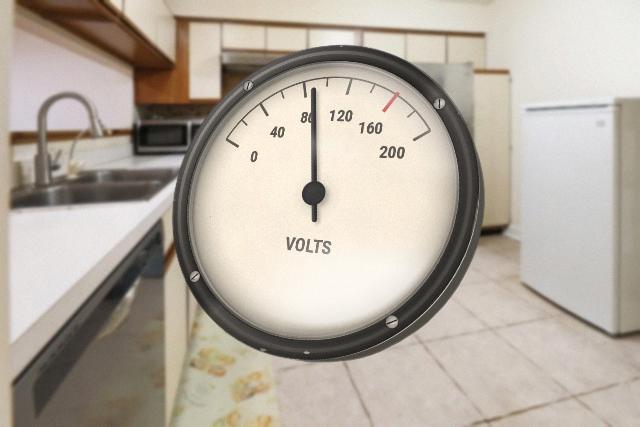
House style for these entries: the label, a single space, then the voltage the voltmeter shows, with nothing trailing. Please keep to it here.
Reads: 90 V
